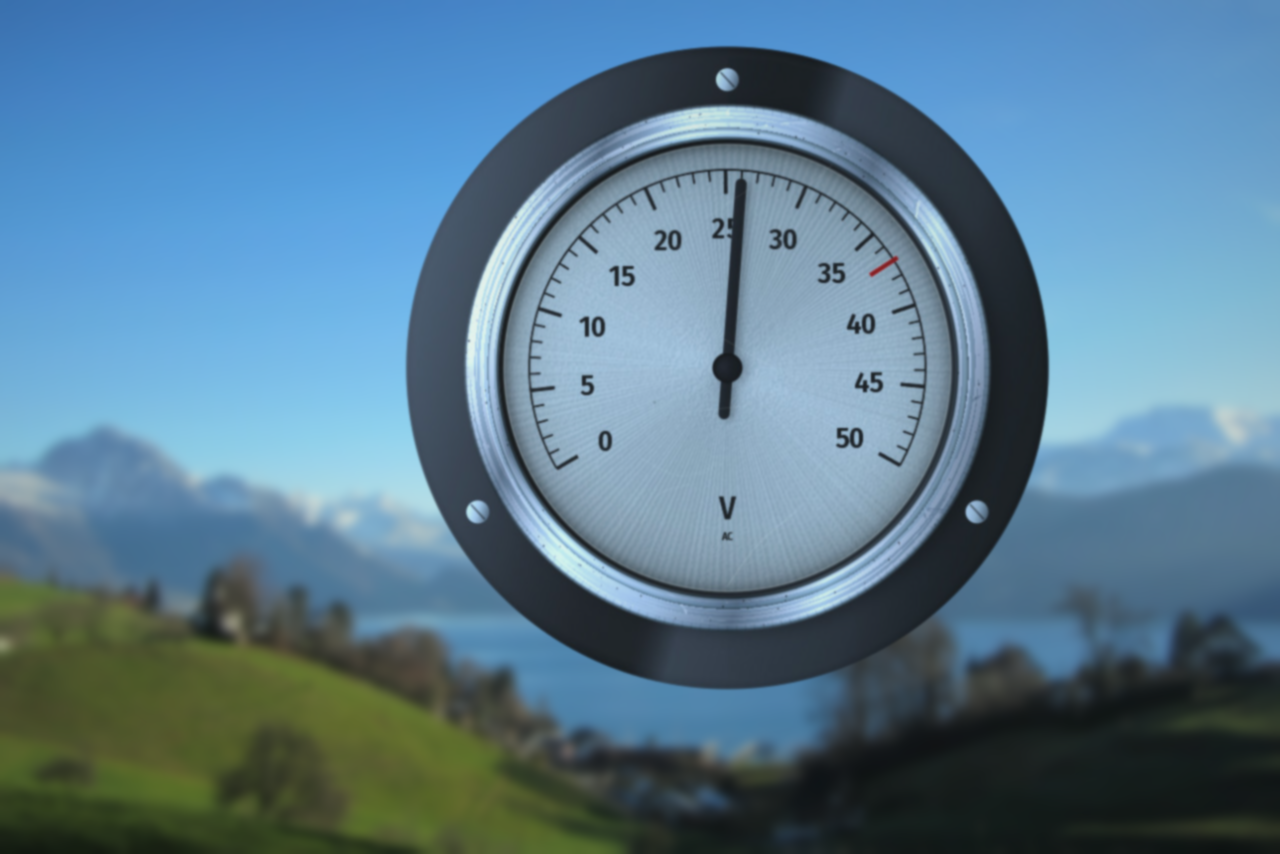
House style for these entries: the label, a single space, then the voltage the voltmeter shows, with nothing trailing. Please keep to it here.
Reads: 26 V
